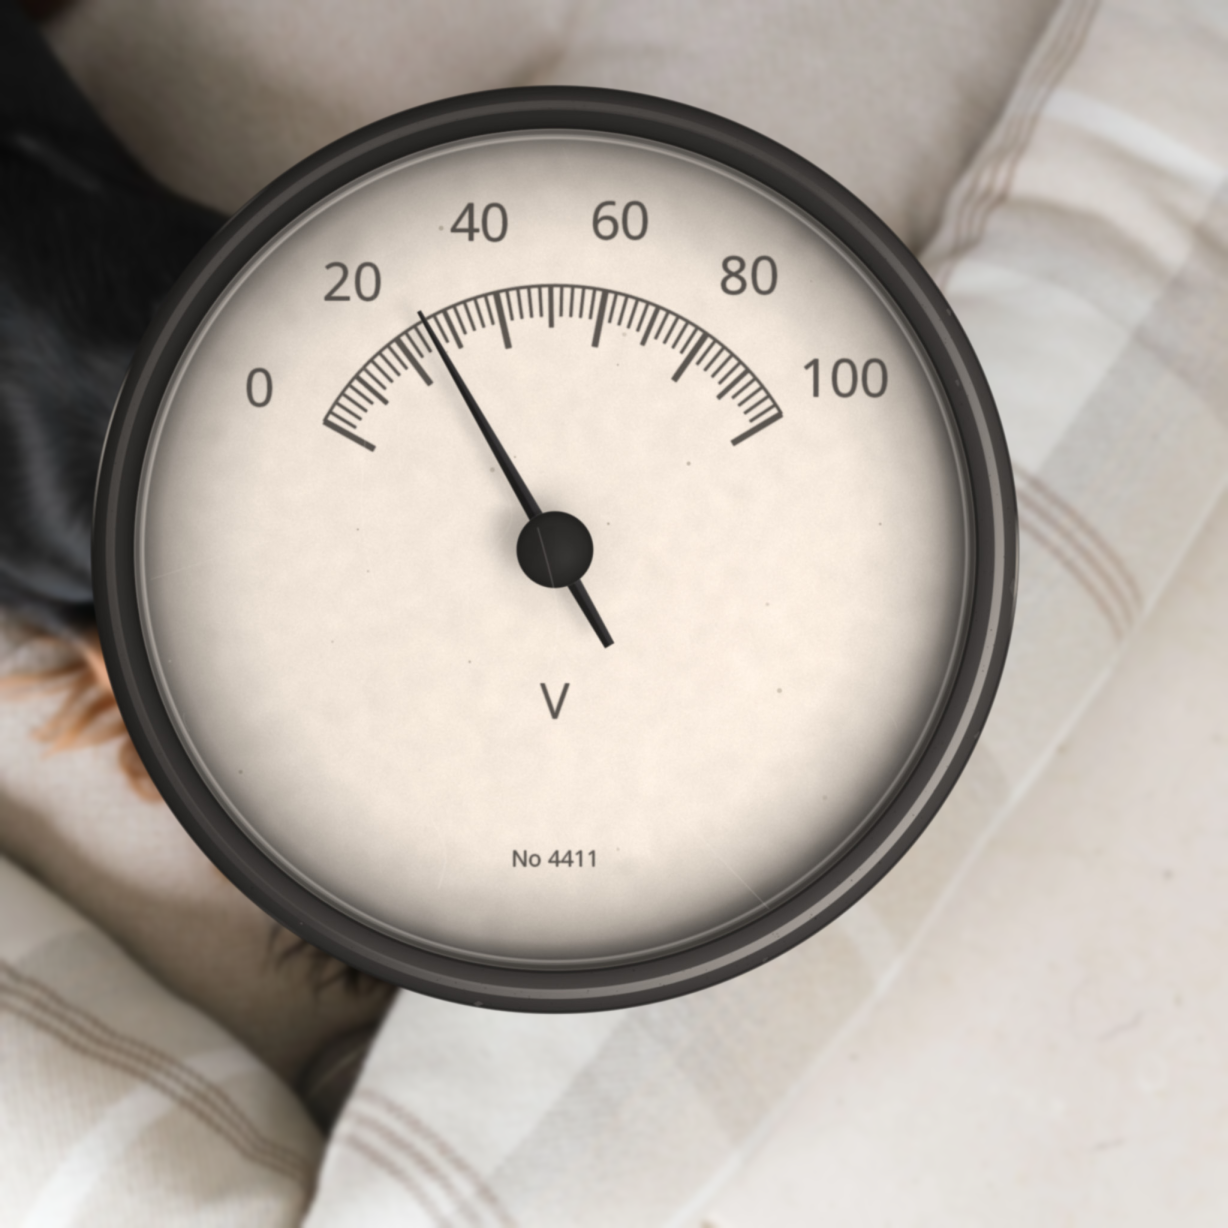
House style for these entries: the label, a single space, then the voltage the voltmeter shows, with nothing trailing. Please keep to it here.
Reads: 26 V
